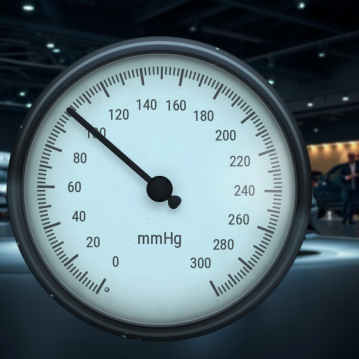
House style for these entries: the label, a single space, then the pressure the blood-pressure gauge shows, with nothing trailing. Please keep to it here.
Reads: 100 mmHg
